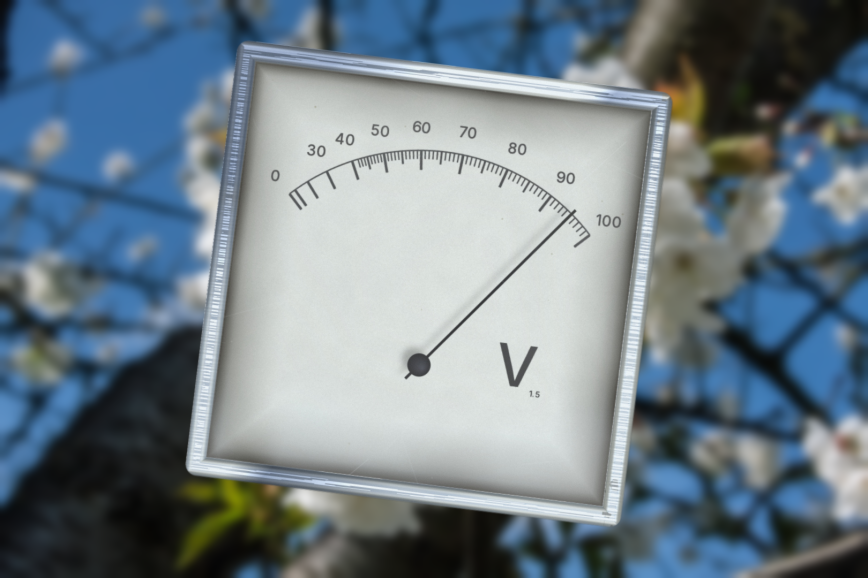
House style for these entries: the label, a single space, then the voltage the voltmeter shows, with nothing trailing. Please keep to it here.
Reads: 95 V
